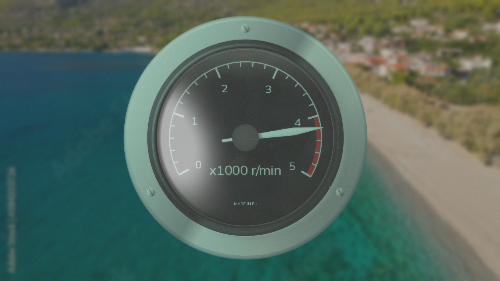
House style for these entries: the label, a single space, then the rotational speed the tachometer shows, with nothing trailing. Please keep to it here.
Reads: 4200 rpm
